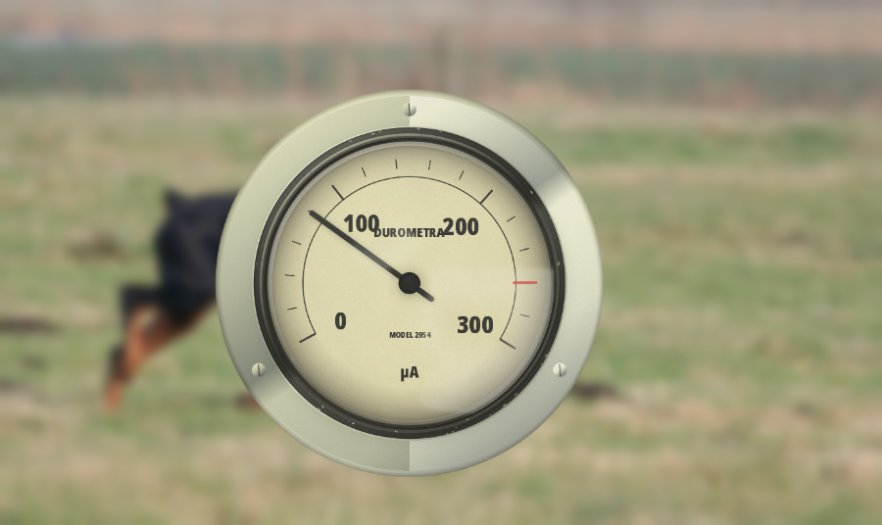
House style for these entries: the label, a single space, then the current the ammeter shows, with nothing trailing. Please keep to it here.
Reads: 80 µA
